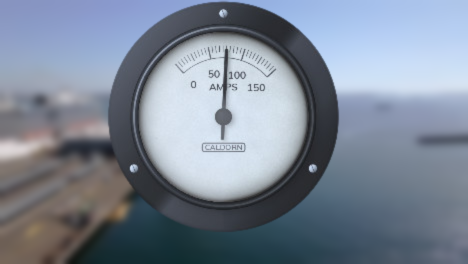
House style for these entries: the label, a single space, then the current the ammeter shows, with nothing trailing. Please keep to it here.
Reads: 75 A
